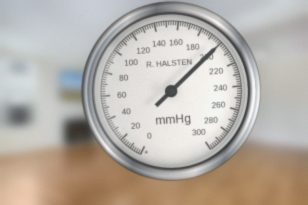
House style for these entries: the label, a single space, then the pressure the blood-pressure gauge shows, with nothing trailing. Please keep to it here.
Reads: 200 mmHg
